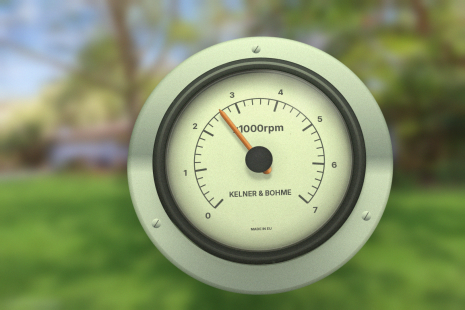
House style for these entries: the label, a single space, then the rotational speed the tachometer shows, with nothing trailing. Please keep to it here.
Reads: 2600 rpm
